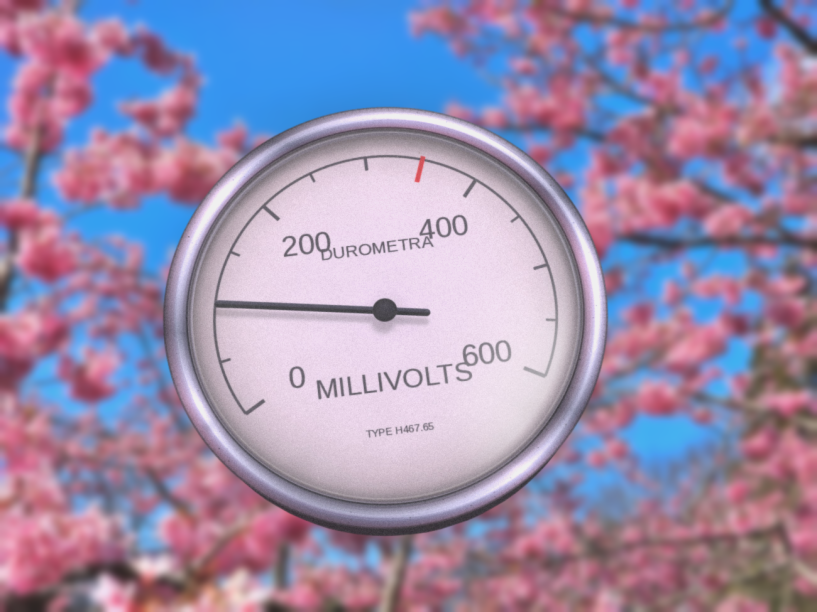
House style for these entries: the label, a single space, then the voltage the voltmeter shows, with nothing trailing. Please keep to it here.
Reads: 100 mV
